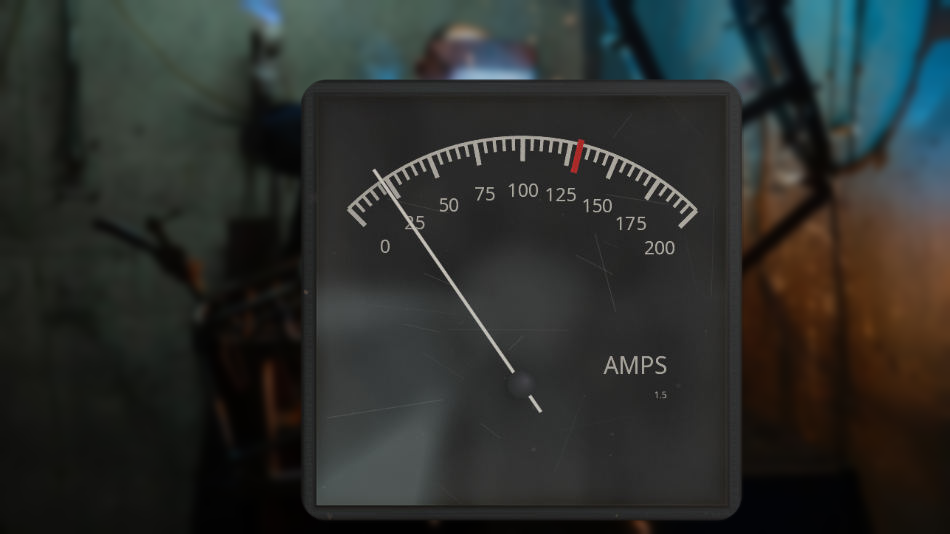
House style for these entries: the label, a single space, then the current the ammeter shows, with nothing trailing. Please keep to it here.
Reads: 22.5 A
